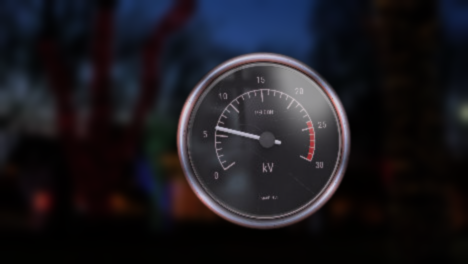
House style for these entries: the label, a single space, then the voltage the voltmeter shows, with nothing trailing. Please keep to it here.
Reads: 6 kV
